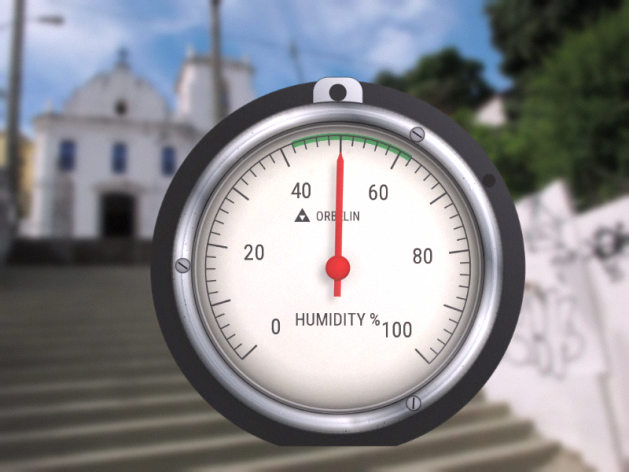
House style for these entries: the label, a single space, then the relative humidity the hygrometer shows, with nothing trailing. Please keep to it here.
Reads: 50 %
